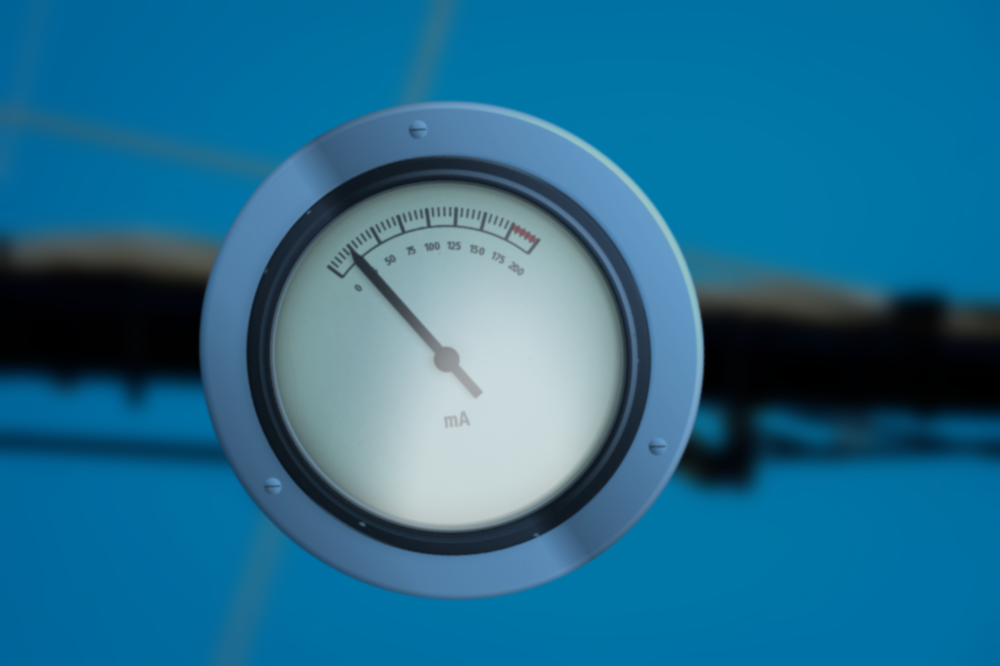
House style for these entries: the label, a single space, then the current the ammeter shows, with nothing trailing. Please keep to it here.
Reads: 25 mA
